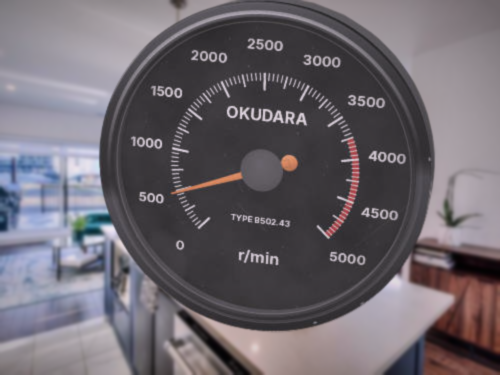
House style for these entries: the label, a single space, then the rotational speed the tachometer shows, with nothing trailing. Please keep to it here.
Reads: 500 rpm
